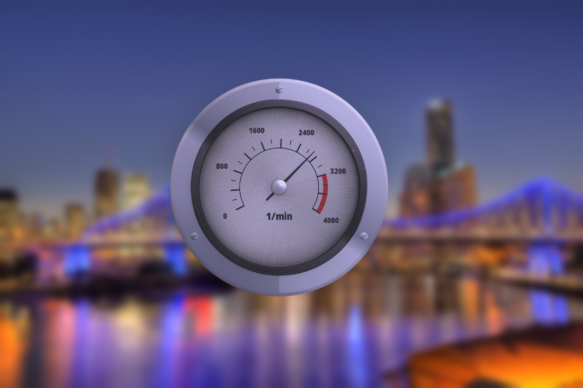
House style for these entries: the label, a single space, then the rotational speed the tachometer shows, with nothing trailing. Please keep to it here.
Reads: 2700 rpm
